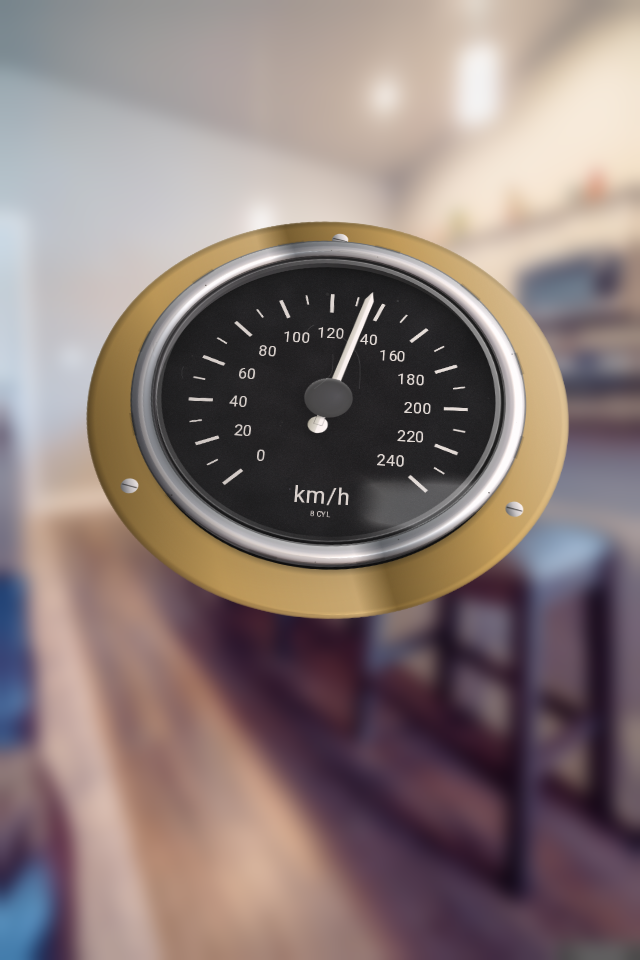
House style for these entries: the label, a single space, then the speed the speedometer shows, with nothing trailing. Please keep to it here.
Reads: 135 km/h
